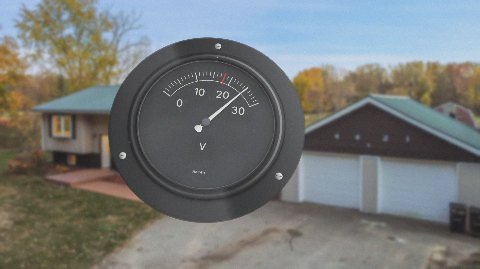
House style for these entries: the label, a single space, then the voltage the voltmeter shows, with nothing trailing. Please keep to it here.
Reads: 25 V
